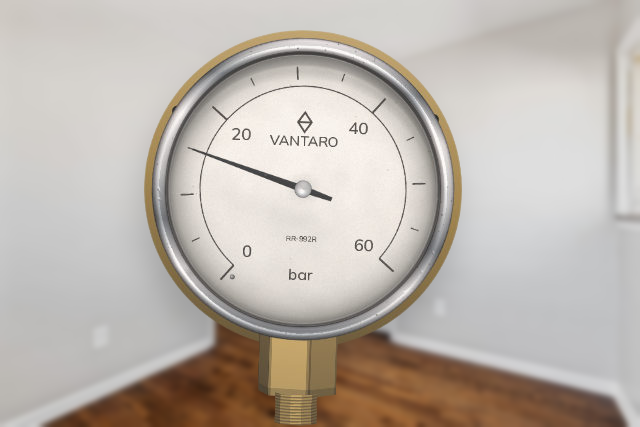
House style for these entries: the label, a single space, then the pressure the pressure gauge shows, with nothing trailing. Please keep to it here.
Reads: 15 bar
